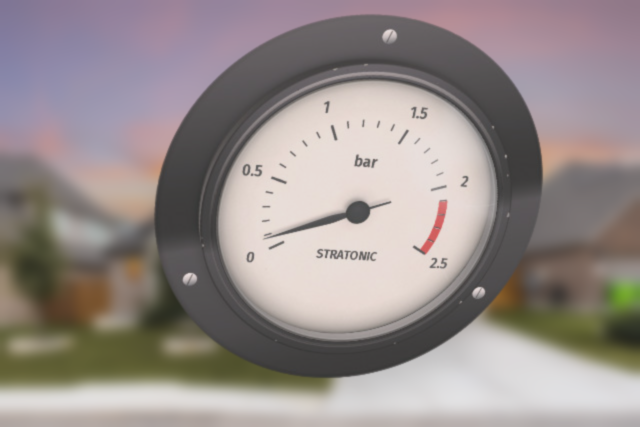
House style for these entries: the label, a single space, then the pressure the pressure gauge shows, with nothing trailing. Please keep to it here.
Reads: 0.1 bar
